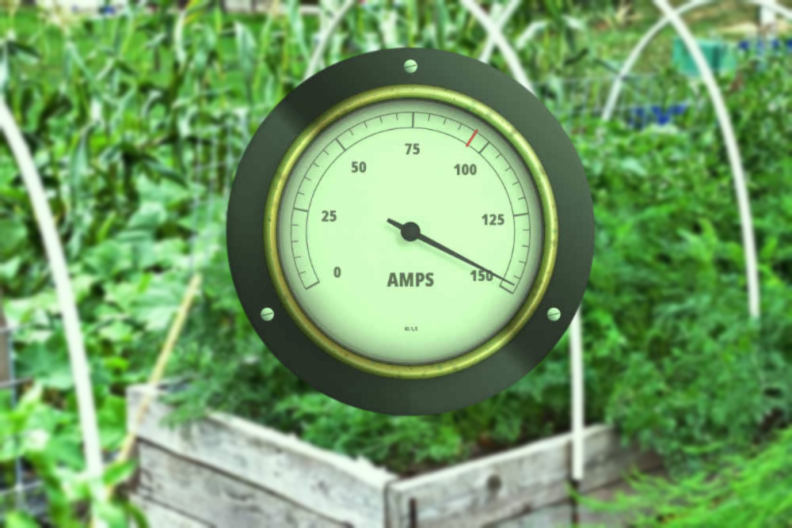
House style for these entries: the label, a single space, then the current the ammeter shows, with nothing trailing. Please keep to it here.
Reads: 147.5 A
